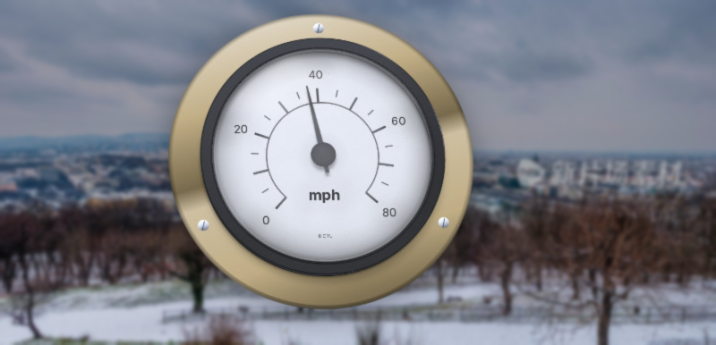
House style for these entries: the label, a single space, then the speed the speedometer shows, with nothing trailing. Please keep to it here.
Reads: 37.5 mph
